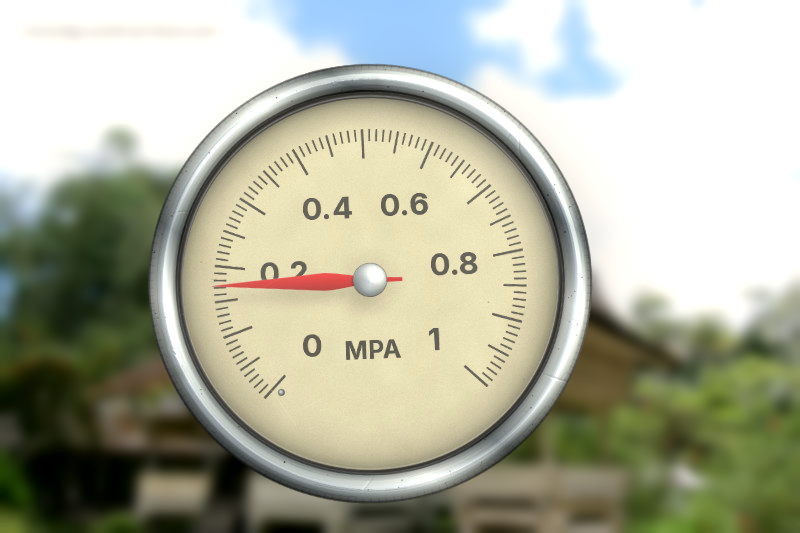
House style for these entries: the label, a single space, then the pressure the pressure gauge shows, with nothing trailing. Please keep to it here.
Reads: 0.17 MPa
